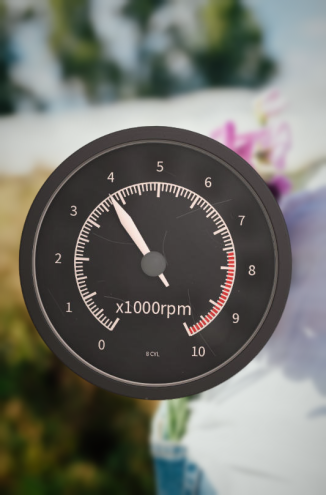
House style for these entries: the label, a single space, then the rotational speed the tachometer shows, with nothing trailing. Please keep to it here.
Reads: 3800 rpm
